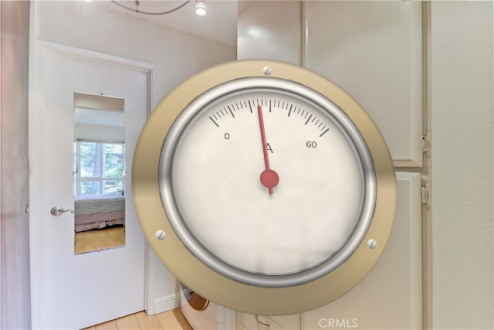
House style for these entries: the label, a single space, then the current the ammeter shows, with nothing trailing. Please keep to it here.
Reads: 24 A
